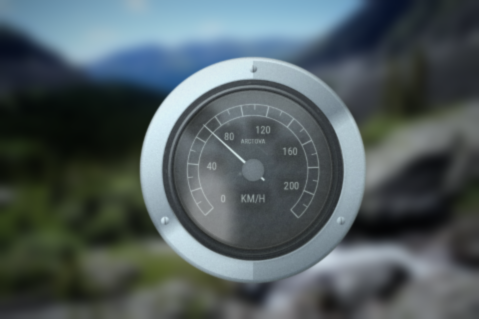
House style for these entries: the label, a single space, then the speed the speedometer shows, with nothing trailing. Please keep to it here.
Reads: 70 km/h
